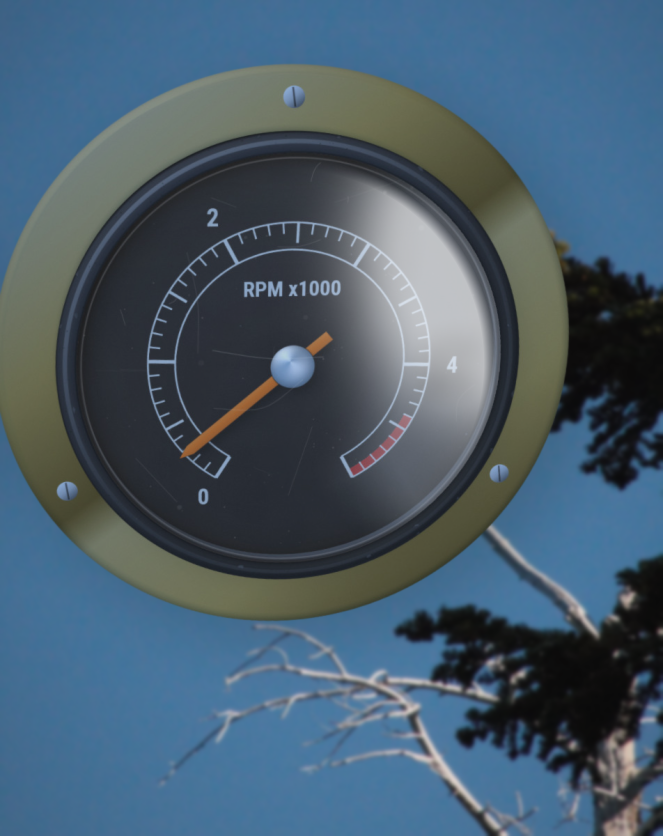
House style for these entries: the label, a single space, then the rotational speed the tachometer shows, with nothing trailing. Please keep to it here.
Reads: 300 rpm
